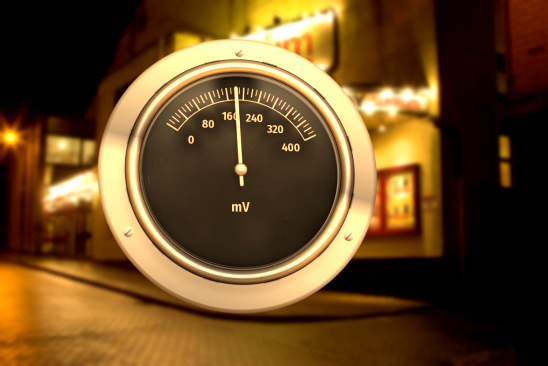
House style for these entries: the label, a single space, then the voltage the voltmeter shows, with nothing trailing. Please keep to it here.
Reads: 180 mV
